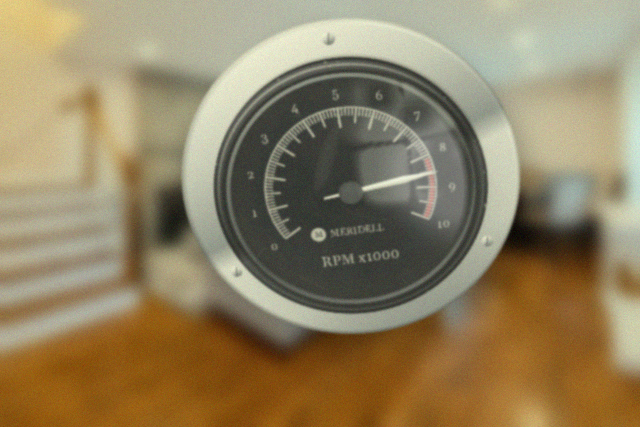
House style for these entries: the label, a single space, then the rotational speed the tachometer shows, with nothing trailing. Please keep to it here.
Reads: 8500 rpm
